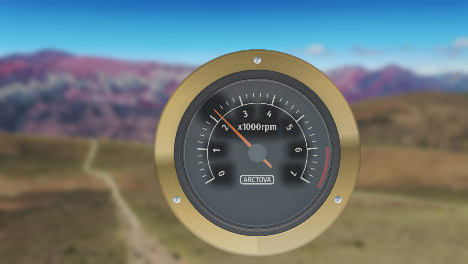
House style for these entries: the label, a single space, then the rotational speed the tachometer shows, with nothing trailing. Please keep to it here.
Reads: 2200 rpm
